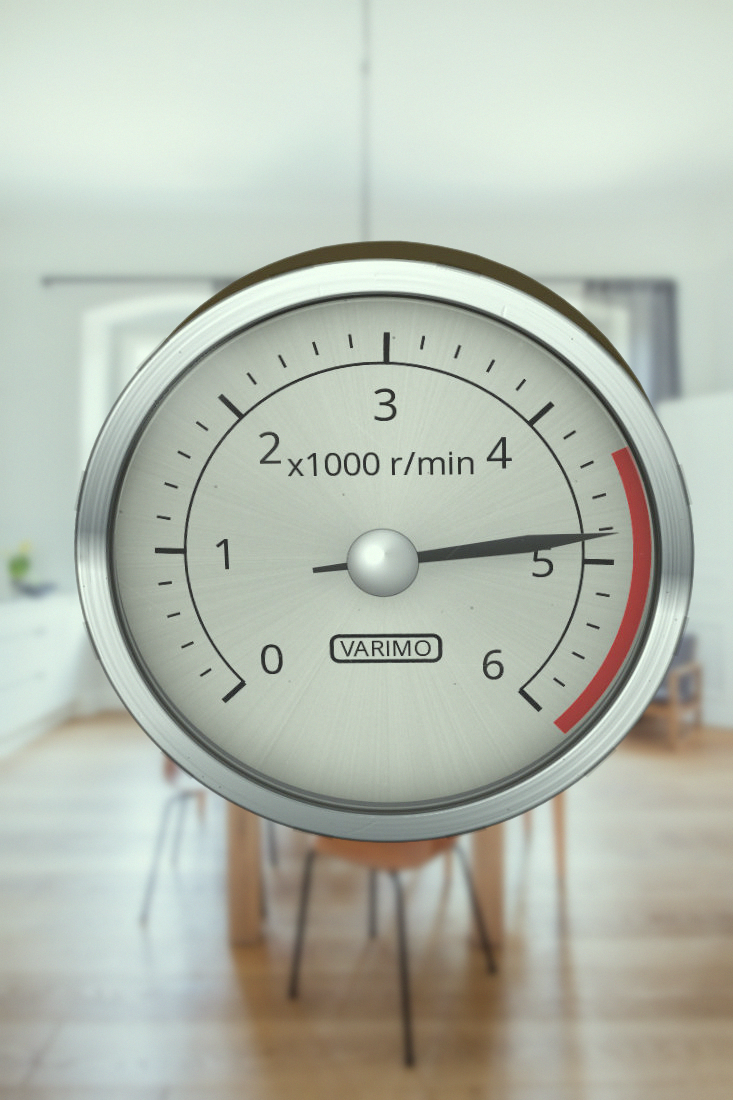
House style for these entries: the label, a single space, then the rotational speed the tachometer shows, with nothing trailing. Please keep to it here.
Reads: 4800 rpm
